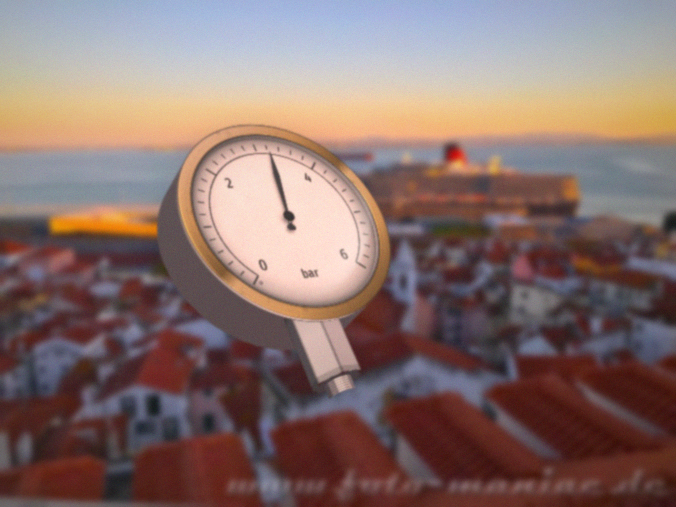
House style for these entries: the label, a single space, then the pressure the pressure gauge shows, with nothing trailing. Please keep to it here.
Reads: 3.2 bar
